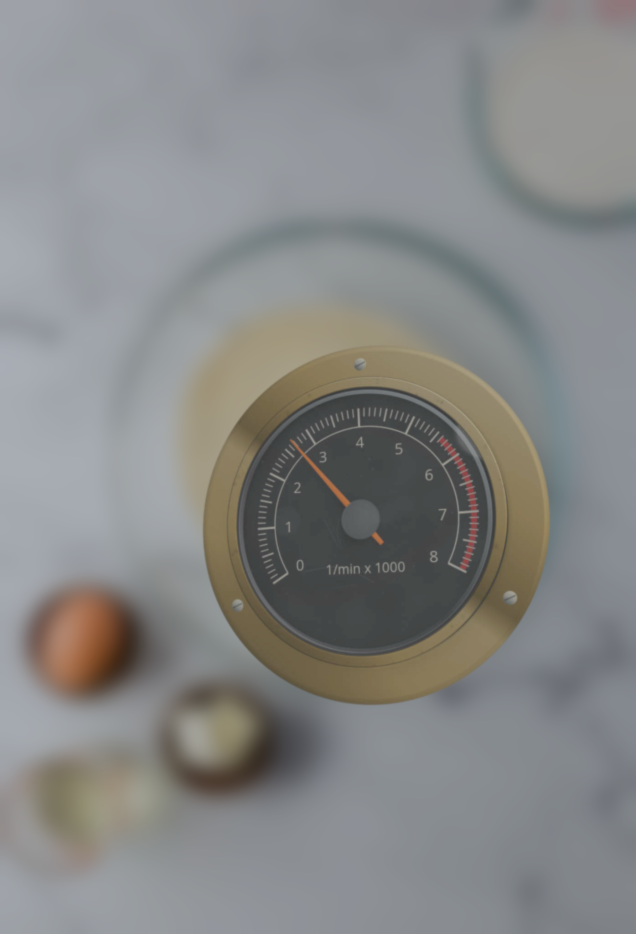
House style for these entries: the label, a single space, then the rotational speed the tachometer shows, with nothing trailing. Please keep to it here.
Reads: 2700 rpm
